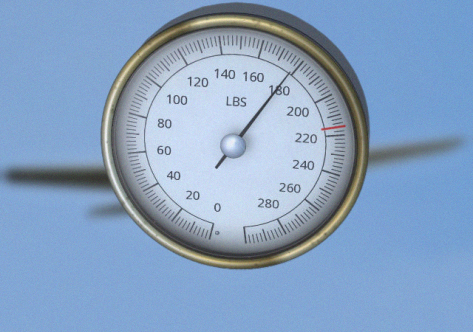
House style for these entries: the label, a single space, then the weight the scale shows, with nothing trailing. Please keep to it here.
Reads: 178 lb
